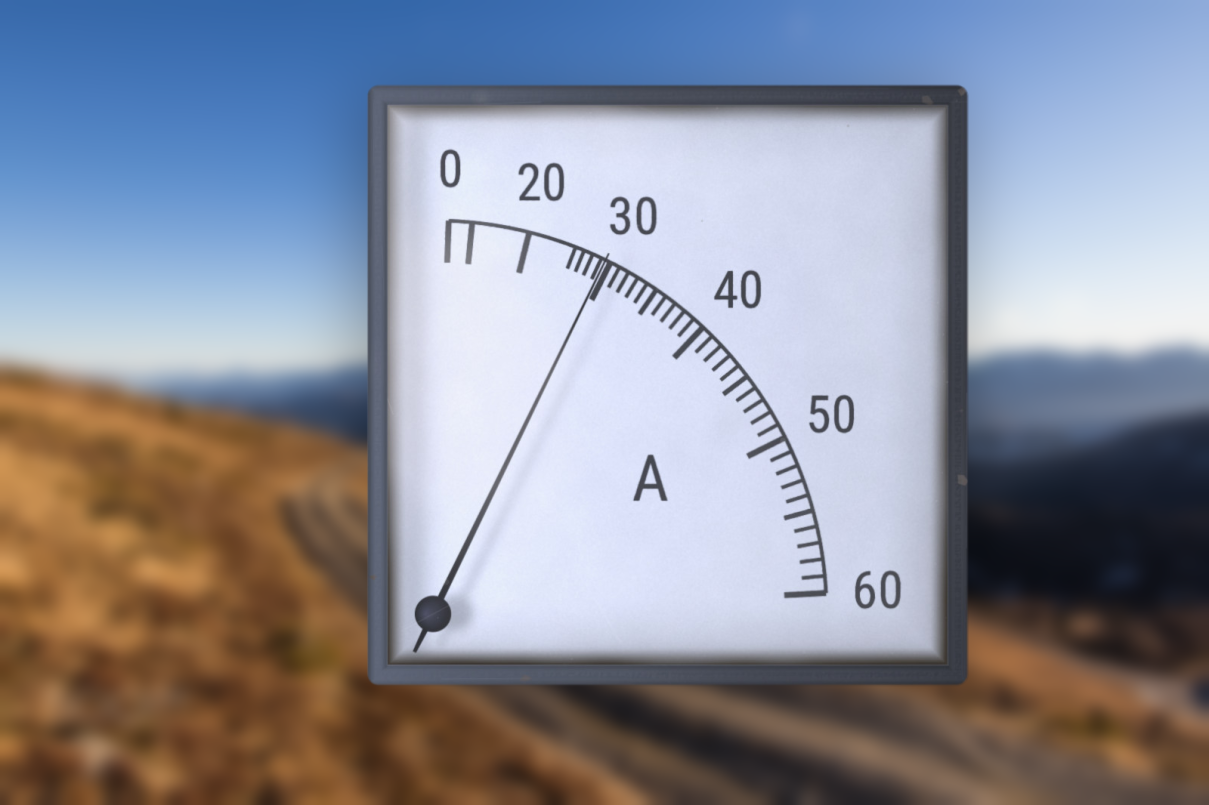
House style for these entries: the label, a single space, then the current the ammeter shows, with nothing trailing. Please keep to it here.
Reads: 29.5 A
